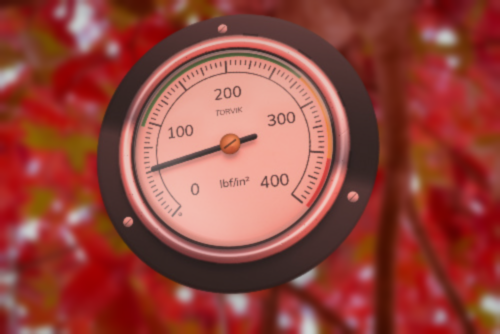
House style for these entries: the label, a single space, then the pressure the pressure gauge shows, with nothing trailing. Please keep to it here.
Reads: 50 psi
